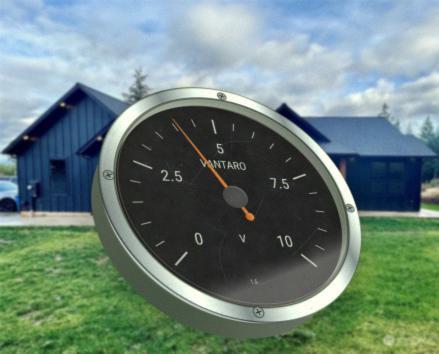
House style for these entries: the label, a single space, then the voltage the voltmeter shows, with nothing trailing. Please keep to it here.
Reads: 4 V
